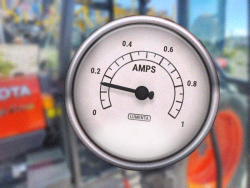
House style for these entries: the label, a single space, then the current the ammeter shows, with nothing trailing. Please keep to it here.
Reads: 0.15 A
